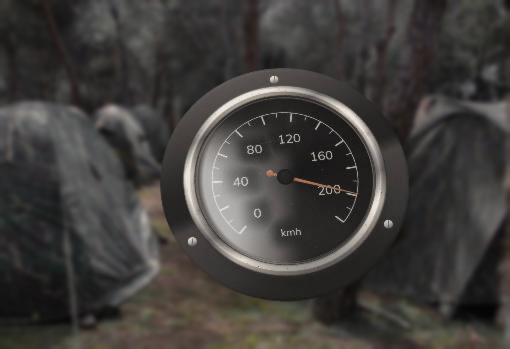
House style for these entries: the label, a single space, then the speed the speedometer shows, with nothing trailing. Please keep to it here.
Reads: 200 km/h
